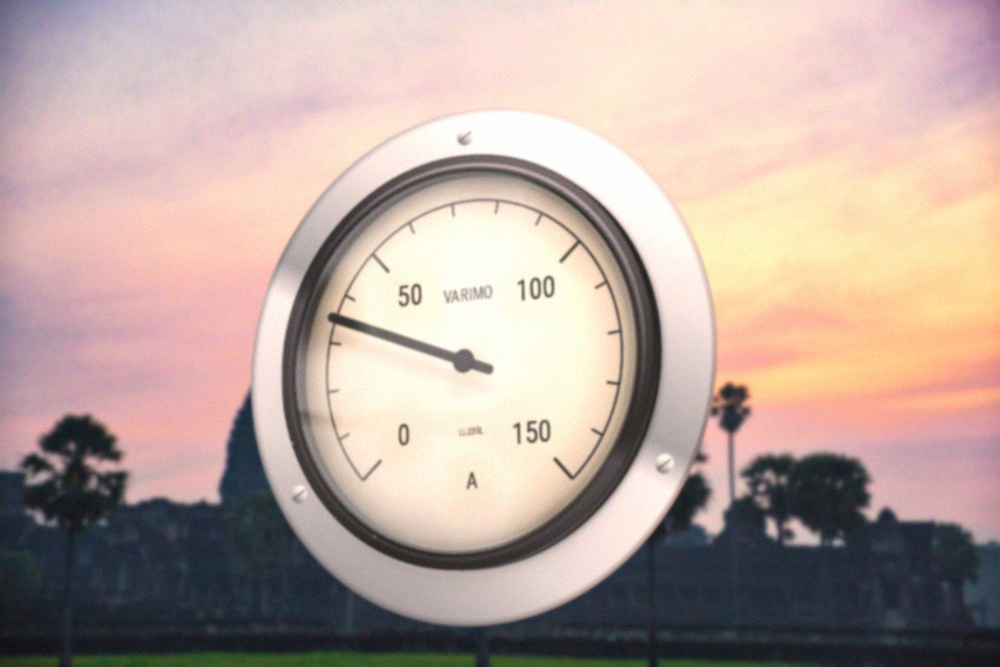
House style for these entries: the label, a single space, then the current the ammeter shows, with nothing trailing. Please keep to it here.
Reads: 35 A
